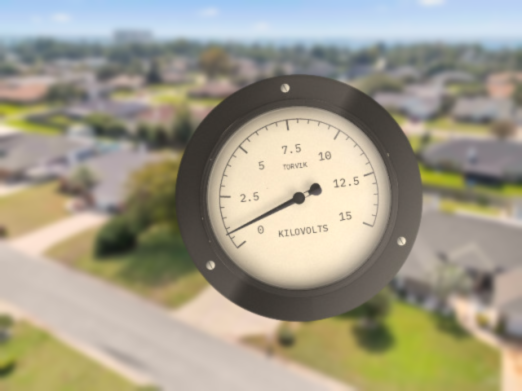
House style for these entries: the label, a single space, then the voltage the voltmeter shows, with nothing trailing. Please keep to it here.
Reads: 0.75 kV
